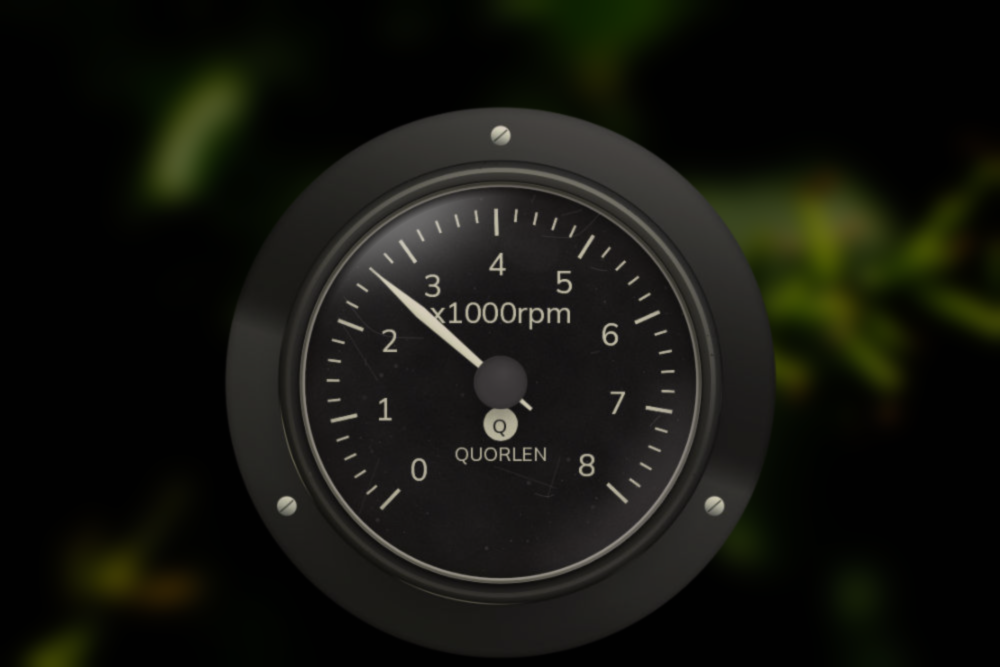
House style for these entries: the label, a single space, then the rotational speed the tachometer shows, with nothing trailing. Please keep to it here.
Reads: 2600 rpm
